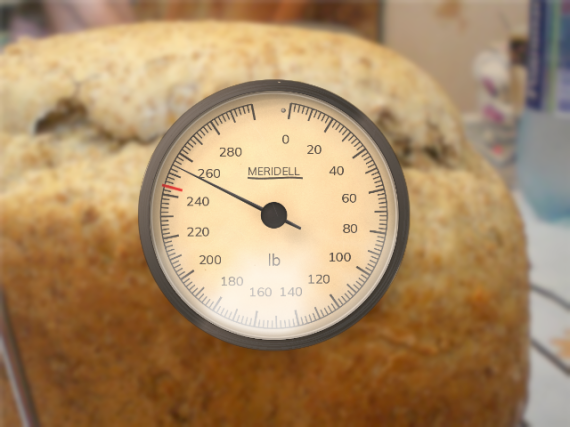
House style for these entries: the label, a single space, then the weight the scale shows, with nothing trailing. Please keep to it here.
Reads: 254 lb
